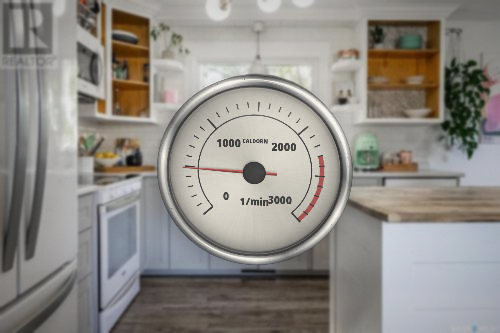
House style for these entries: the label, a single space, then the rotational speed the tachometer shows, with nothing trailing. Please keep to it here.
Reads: 500 rpm
